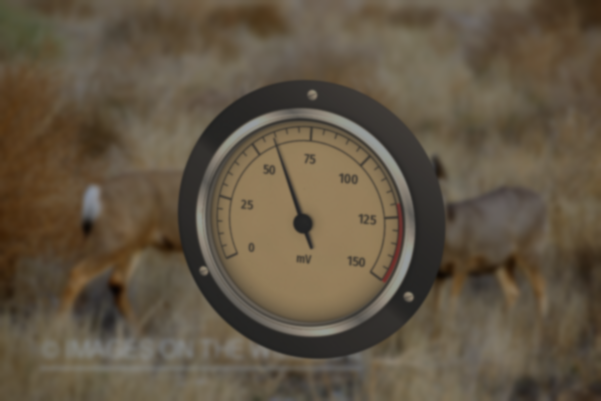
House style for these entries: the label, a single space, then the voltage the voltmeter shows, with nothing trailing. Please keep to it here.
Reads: 60 mV
